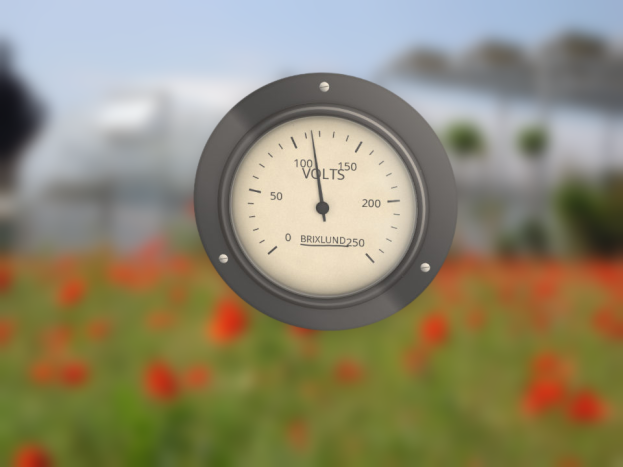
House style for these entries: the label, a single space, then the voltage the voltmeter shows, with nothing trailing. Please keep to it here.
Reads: 115 V
